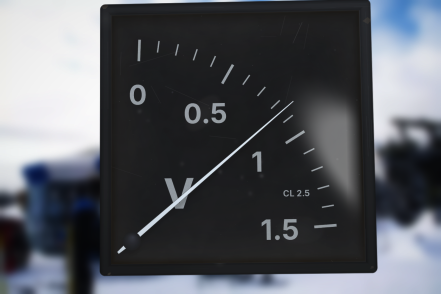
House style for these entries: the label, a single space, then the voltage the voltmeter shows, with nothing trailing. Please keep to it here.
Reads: 0.85 V
